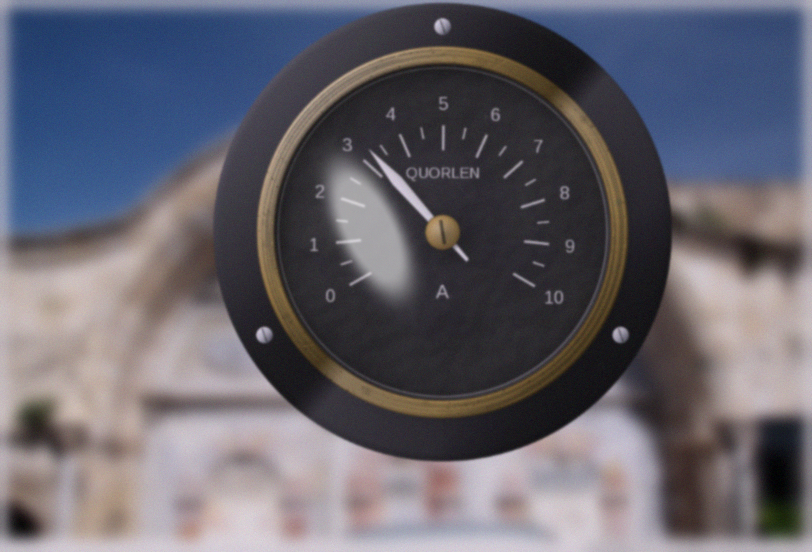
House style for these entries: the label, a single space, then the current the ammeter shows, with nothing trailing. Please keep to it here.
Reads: 3.25 A
